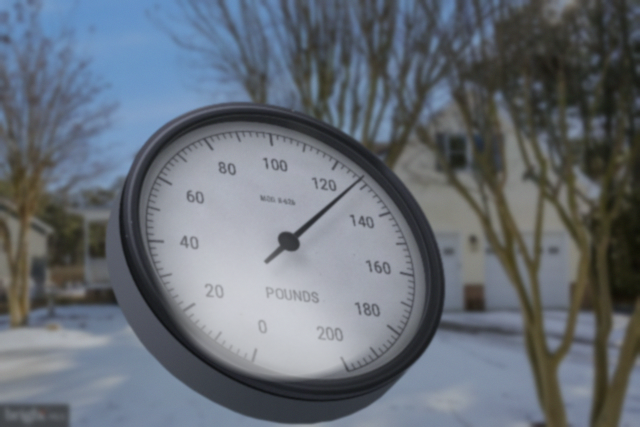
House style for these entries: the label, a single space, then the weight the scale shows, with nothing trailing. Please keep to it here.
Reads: 128 lb
